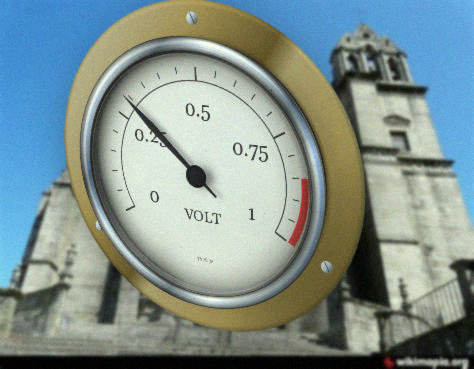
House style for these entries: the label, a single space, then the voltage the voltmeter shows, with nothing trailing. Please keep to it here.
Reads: 0.3 V
